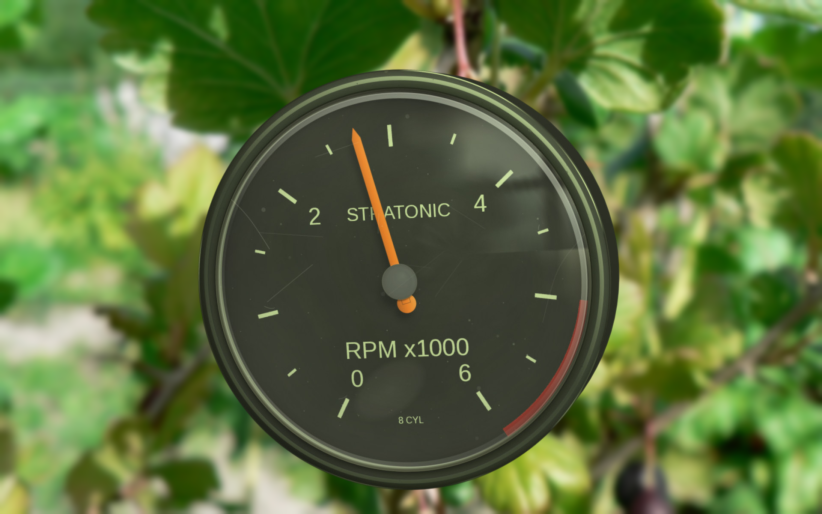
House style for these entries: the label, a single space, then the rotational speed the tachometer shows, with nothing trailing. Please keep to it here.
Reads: 2750 rpm
